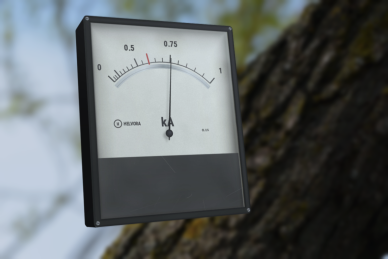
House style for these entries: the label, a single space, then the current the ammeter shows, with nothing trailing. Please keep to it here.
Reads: 0.75 kA
